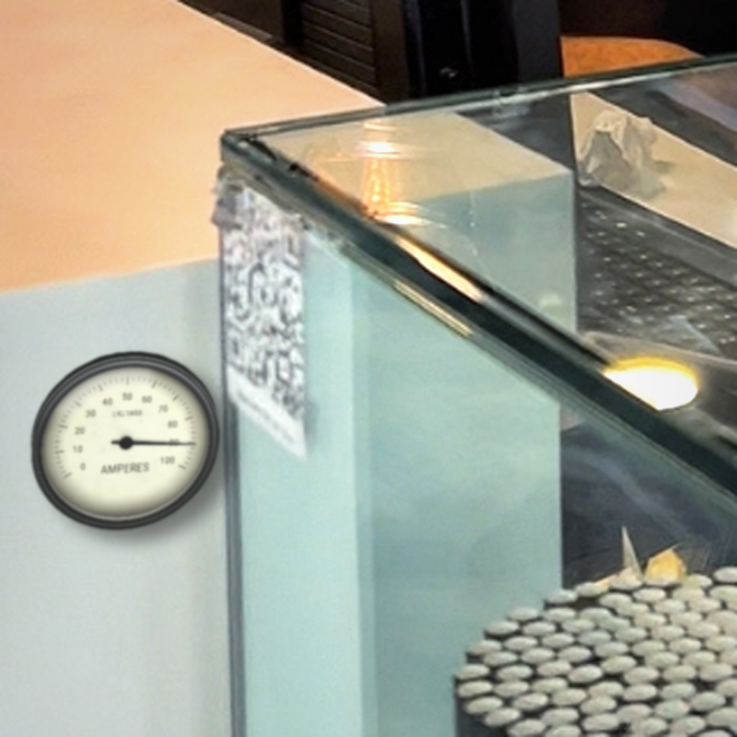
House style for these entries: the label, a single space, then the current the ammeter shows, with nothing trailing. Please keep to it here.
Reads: 90 A
